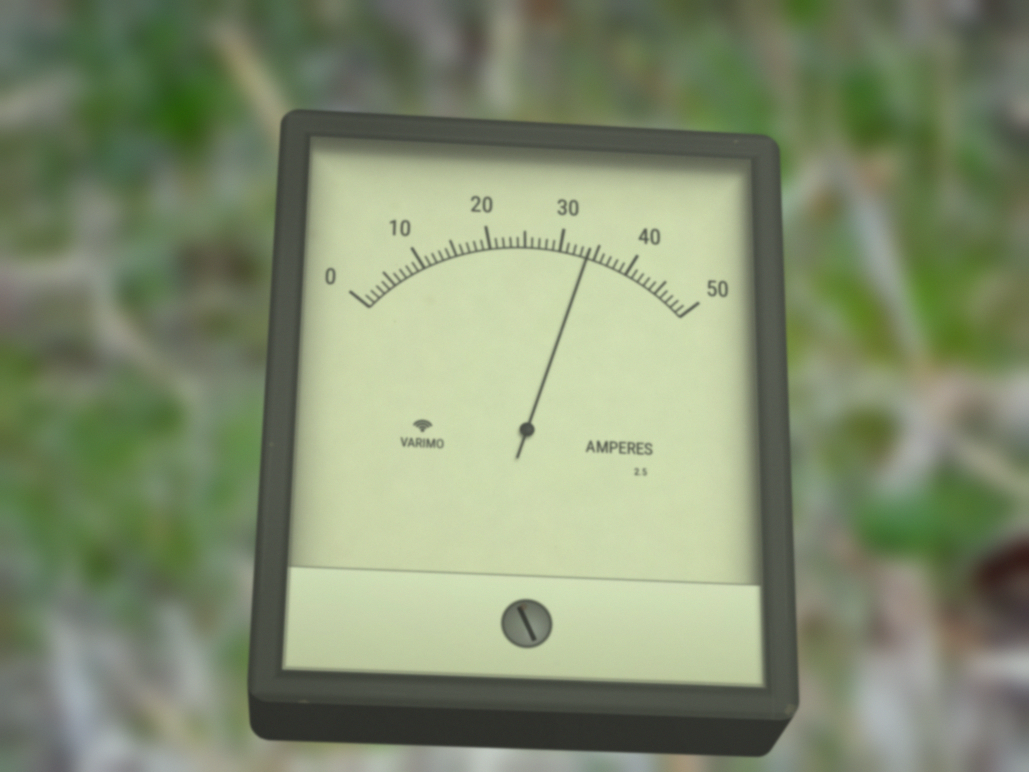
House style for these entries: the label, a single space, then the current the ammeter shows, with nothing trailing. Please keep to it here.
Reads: 34 A
